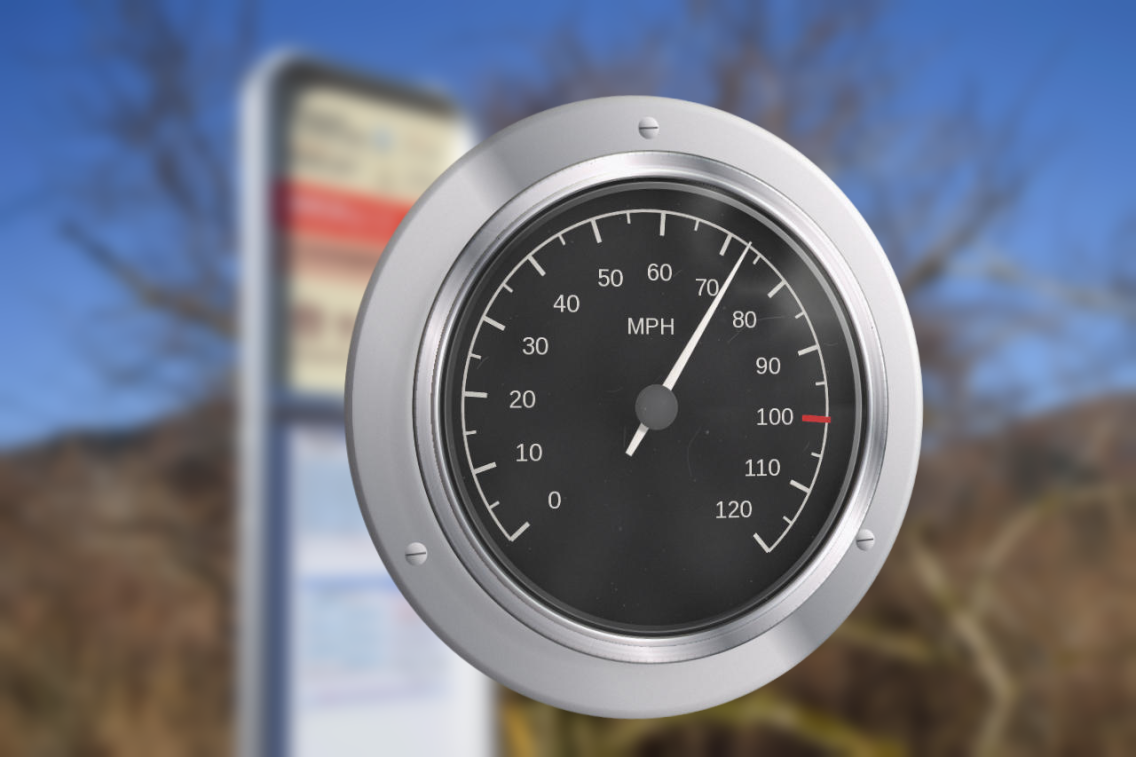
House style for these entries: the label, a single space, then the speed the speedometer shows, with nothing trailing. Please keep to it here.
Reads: 72.5 mph
